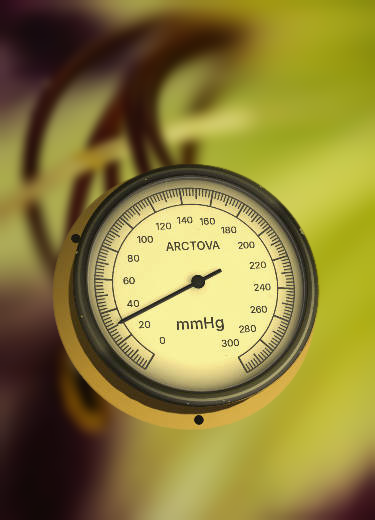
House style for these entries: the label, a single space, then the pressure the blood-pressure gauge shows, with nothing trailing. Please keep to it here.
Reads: 30 mmHg
